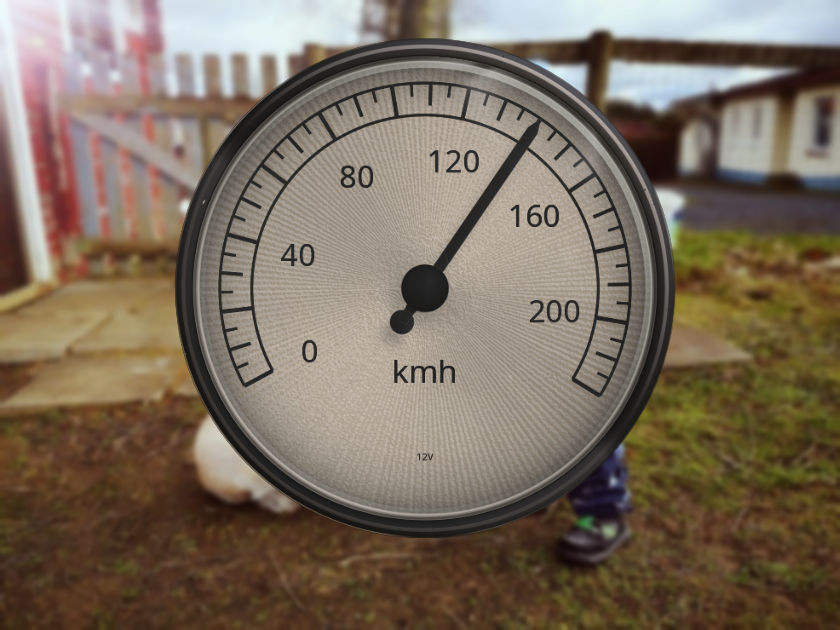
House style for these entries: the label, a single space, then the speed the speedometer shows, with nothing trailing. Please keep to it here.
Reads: 140 km/h
